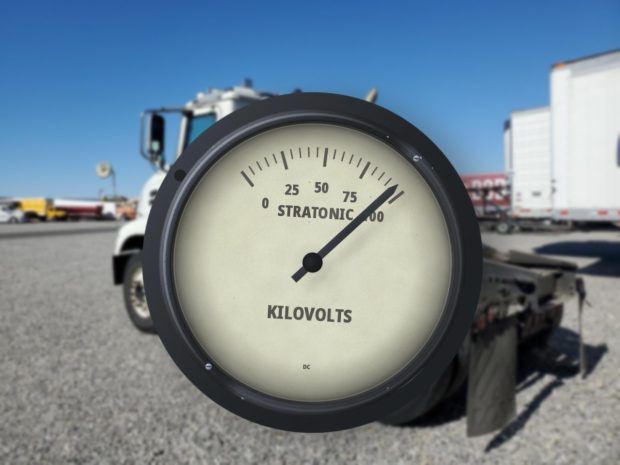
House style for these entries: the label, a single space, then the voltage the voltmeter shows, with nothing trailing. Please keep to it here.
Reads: 95 kV
